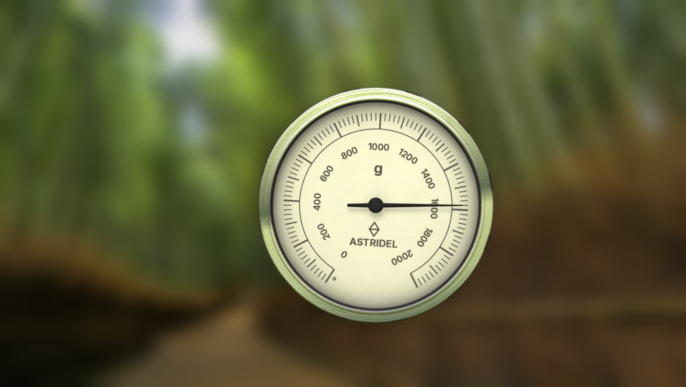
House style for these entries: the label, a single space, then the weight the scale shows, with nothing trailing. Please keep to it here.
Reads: 1580 g
